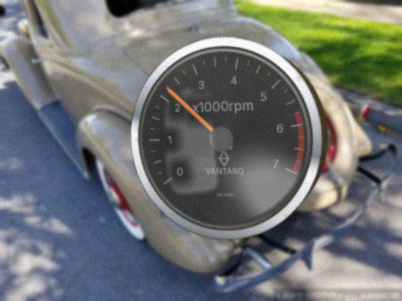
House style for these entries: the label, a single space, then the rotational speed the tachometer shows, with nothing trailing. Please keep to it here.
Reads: 2250 rpm
